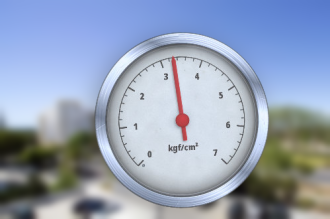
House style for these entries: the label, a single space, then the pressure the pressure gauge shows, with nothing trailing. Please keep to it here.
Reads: 3.3 kg/cm²
